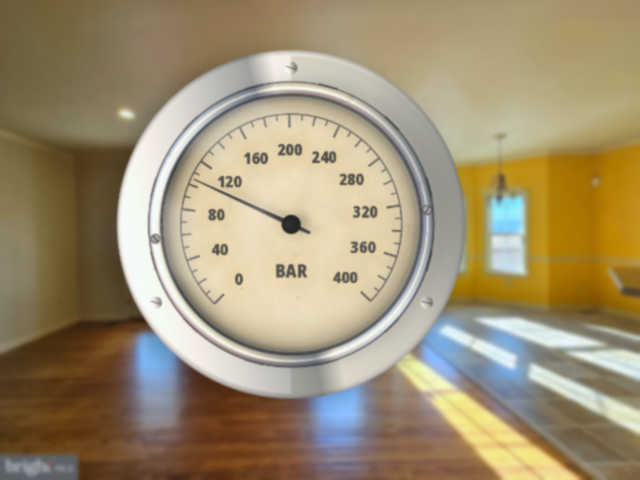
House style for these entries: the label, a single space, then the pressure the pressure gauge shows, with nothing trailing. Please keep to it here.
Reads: 105 bar
